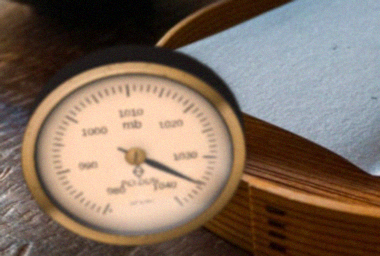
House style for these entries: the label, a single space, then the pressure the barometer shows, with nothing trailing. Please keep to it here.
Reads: 1035 mbar
